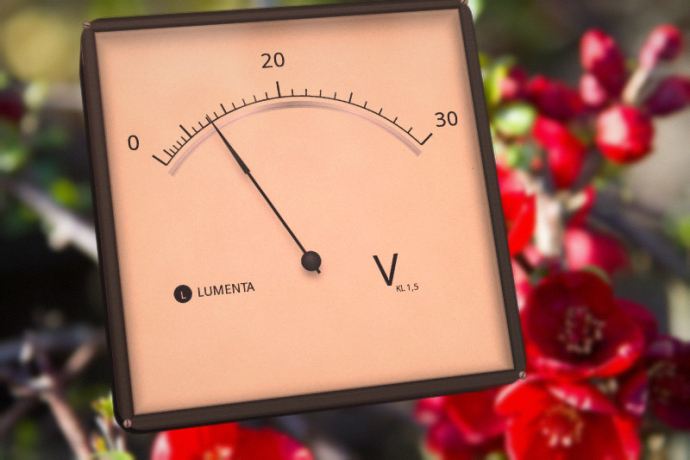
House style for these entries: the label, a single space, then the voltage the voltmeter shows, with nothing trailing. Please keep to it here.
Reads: 13 V
